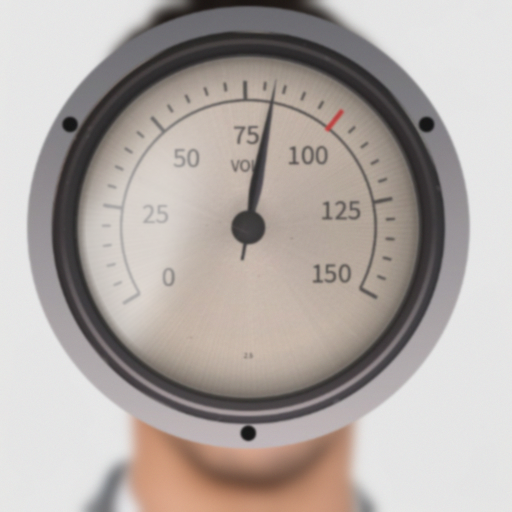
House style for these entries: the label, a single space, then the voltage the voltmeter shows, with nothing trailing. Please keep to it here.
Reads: 82.5 V
